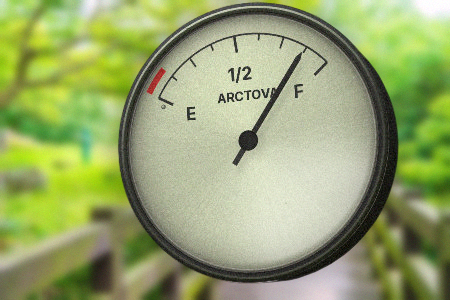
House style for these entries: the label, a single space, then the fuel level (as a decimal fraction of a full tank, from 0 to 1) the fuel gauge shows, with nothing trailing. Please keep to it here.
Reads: 0.875
